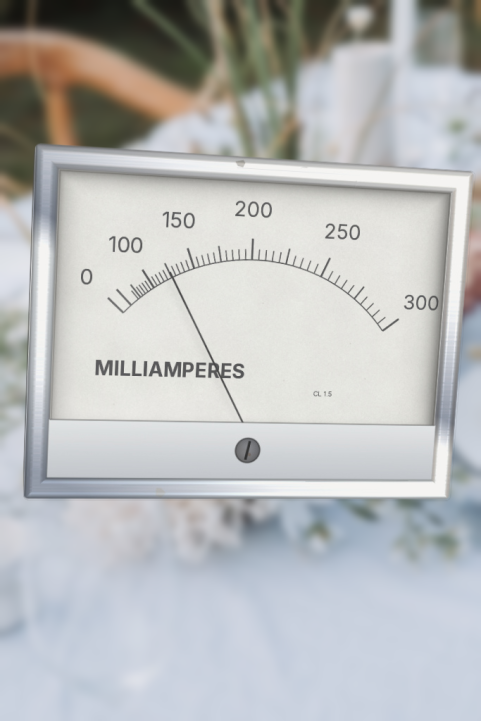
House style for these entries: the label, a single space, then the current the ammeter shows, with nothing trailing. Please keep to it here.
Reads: 125 mA
